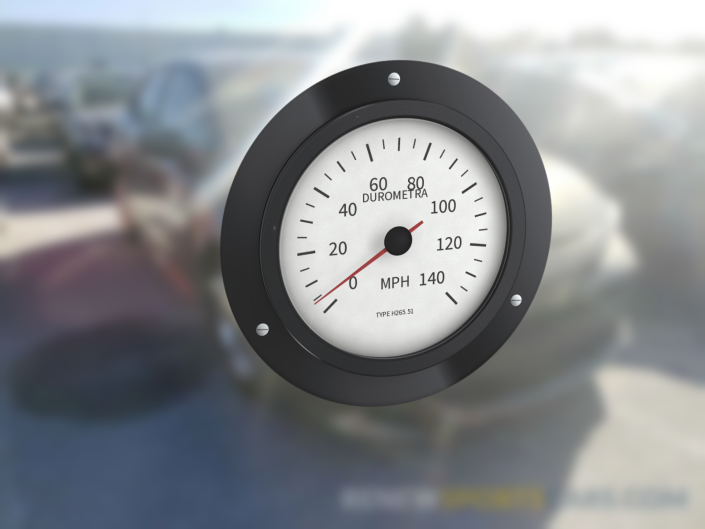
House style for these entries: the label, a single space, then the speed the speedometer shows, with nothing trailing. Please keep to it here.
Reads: 5 mph
